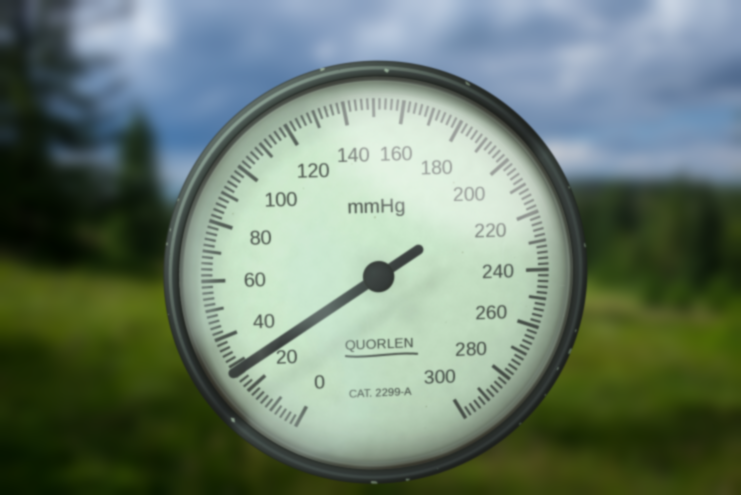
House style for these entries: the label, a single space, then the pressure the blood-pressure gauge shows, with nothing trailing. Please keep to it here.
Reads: 28 mmHg
